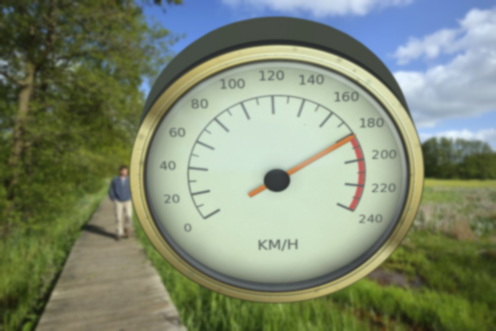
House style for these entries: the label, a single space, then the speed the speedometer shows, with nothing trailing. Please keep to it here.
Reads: 180 km/h
